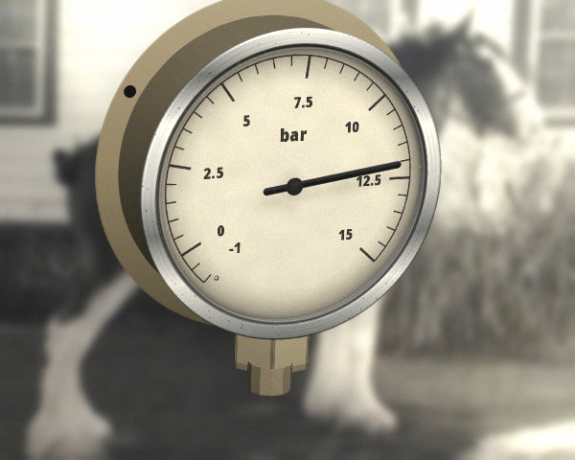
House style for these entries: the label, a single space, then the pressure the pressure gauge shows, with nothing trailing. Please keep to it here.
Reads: 12 bar
